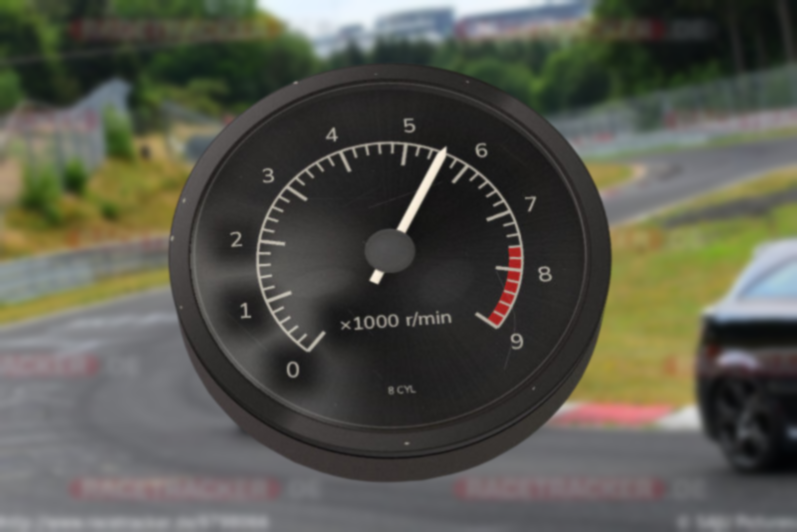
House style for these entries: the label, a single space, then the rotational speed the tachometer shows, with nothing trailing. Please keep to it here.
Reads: 5600 rpm
